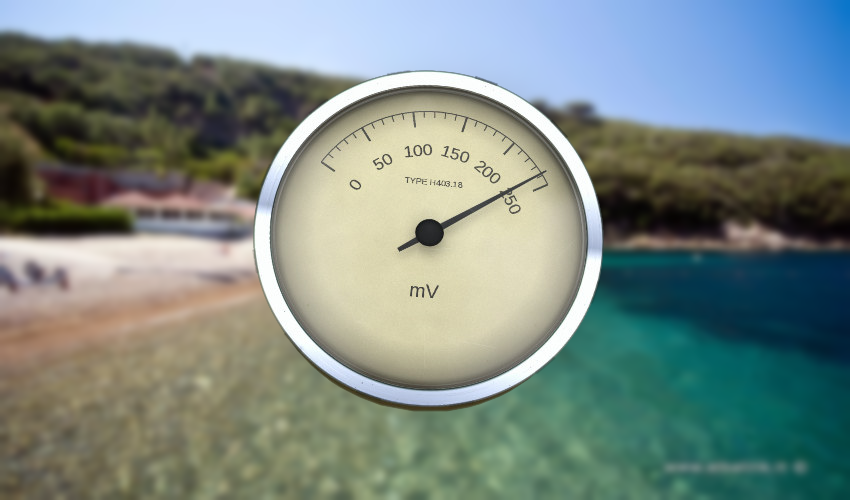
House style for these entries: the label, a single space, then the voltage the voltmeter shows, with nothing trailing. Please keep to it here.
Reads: 240 mV
